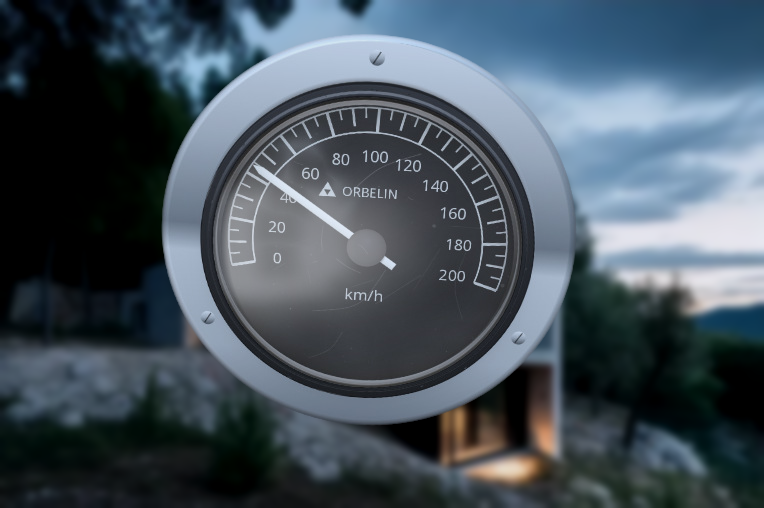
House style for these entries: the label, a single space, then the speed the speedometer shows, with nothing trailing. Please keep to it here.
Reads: 45 km/h
